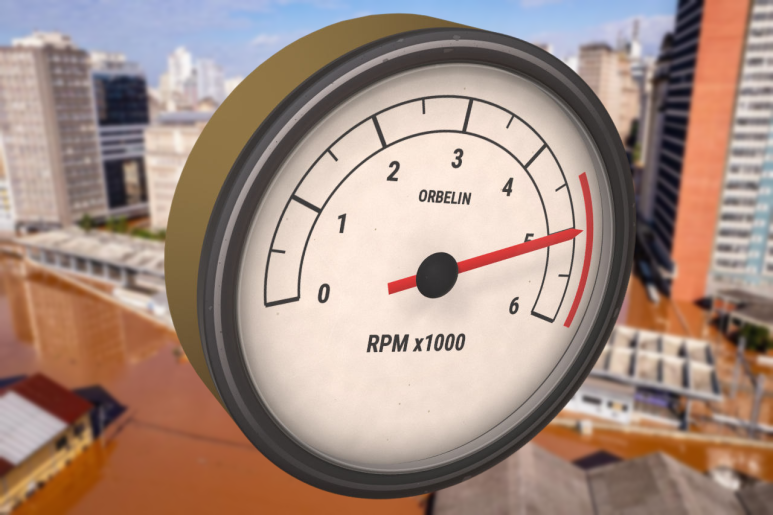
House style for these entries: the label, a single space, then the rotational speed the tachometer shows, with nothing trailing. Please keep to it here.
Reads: 5000 rpm
